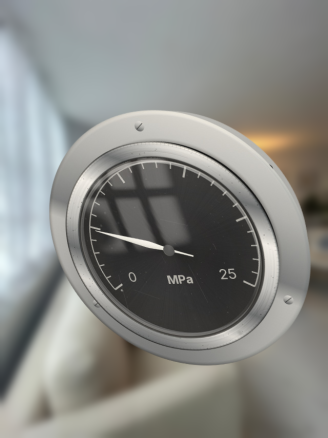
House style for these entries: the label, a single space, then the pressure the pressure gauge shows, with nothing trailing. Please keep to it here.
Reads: 5 MPa
